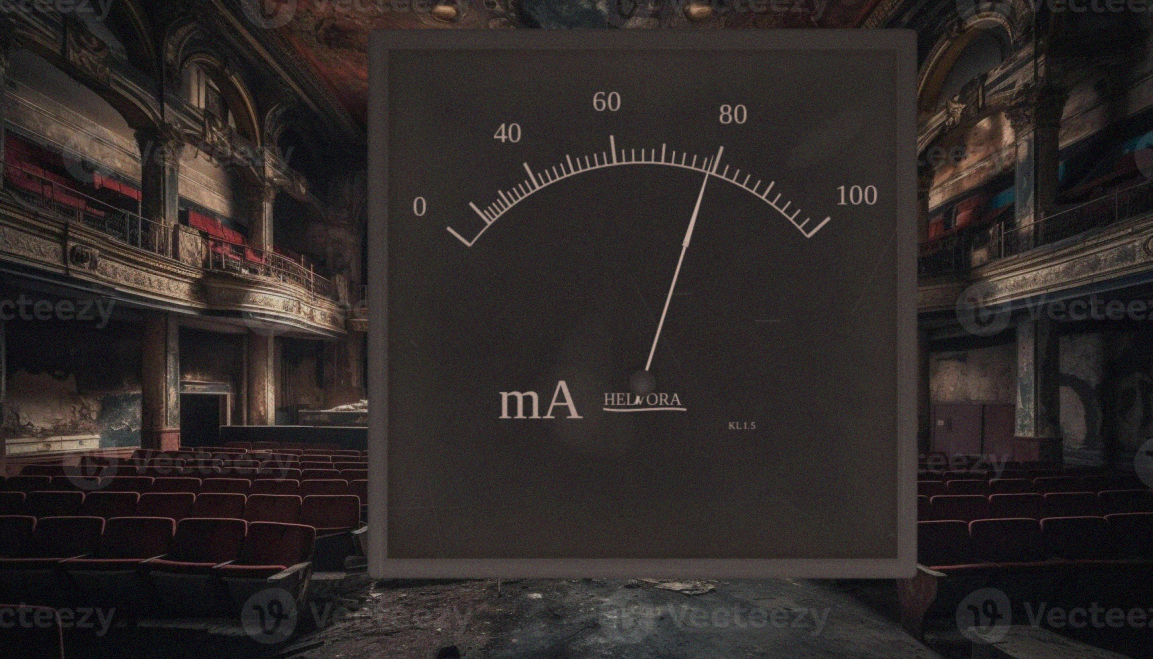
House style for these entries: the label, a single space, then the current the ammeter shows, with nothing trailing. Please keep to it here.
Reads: 79 mA
